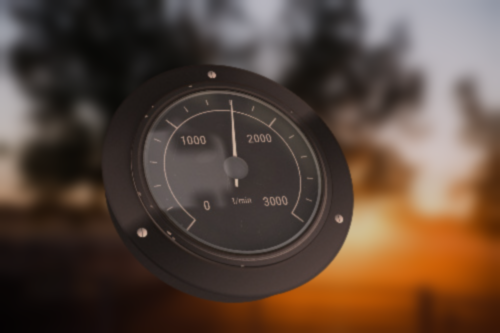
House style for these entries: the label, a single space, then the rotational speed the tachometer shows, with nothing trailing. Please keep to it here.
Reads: 1600 rpm
